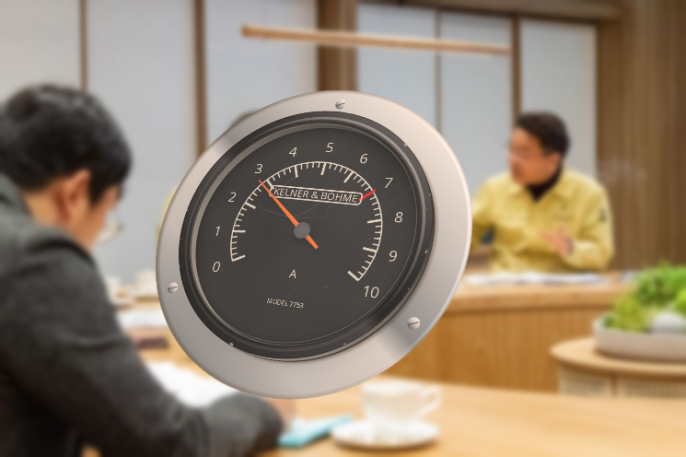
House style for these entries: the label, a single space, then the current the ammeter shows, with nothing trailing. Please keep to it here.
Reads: 2.8 A
